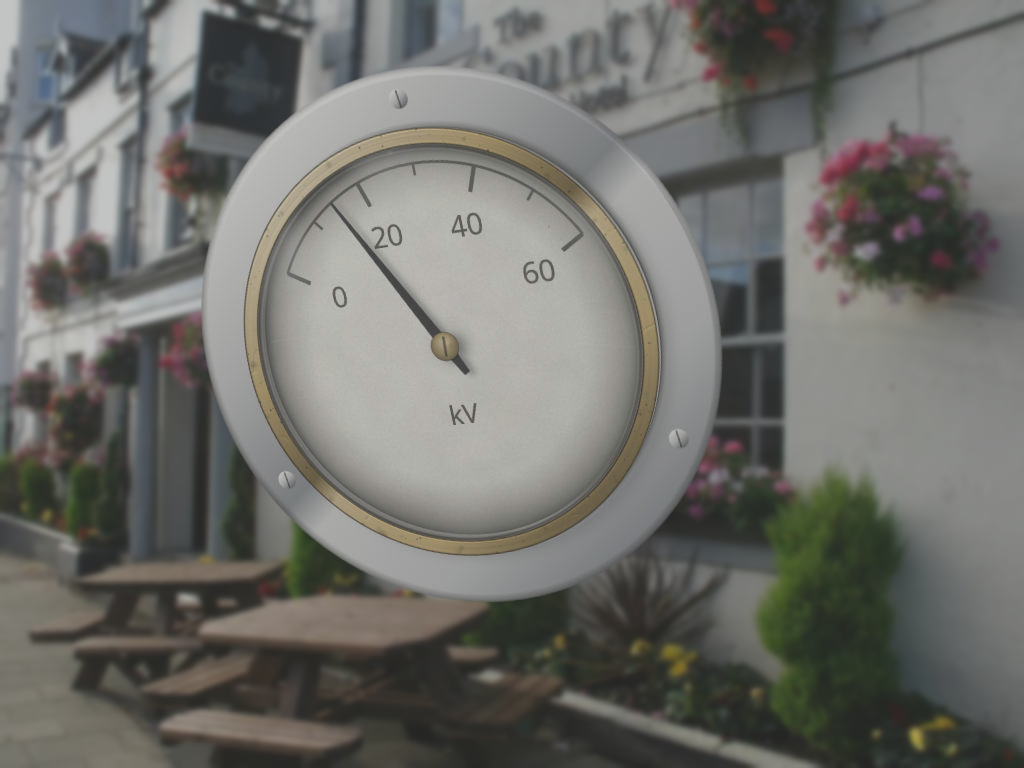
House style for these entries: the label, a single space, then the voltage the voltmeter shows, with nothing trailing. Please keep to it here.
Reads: 15 kV
